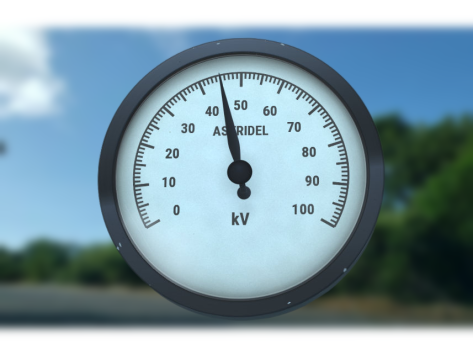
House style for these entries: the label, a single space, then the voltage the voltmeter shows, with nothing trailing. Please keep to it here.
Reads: 45 kV
